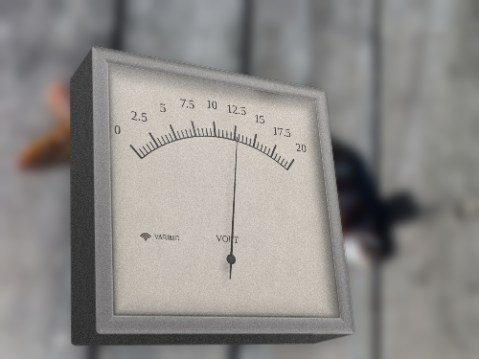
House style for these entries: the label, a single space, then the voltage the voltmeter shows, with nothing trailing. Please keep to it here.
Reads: 12.5 V
